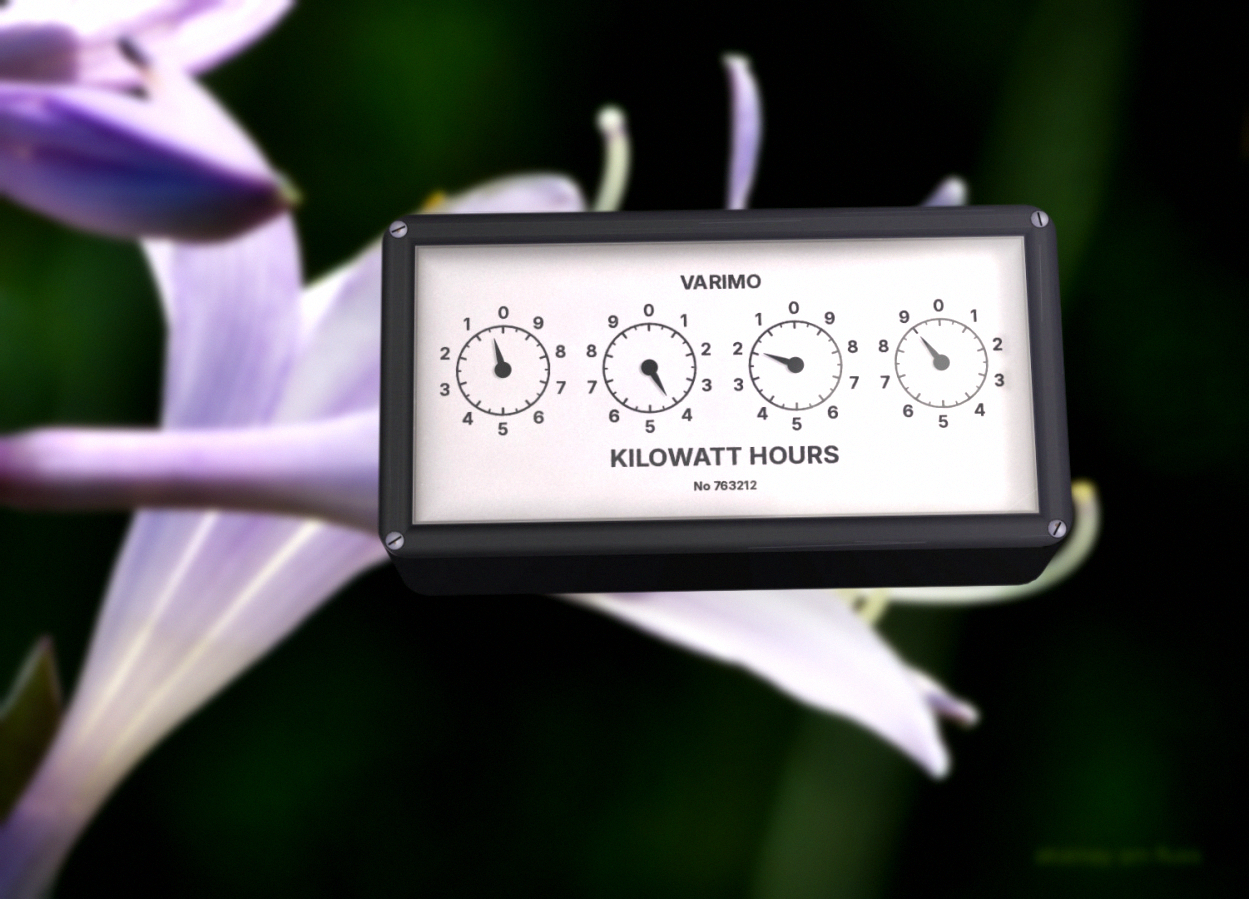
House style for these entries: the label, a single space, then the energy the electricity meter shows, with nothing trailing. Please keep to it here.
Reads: 419 kWh
